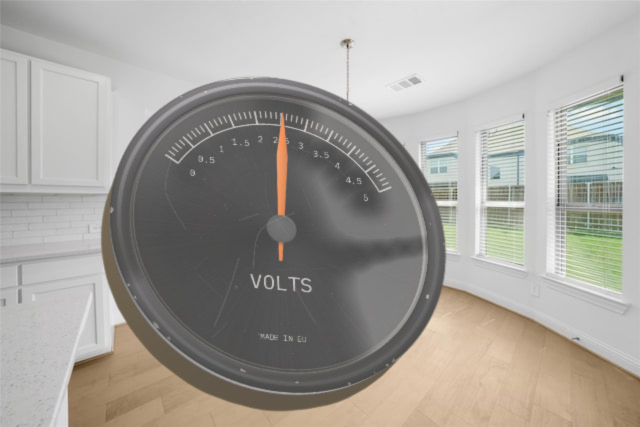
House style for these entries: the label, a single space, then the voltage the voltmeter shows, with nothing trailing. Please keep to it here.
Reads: 2.5 V
